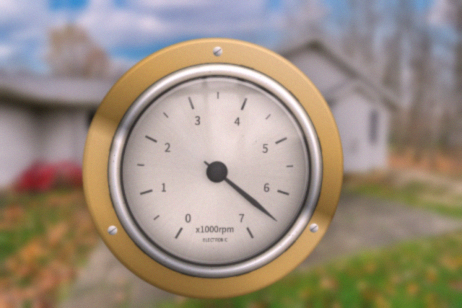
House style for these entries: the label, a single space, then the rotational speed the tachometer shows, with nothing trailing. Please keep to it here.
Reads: 6500 rpm
